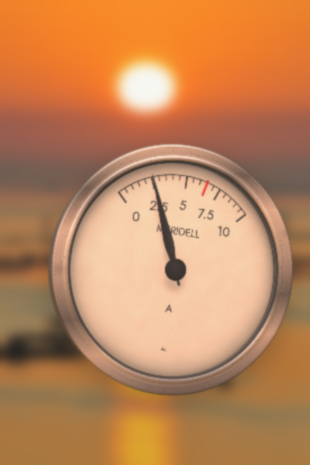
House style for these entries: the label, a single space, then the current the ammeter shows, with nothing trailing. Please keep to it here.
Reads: 2.5 A
